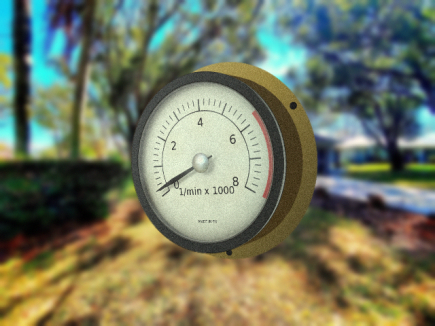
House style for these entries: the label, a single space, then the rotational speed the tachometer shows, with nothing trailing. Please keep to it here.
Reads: 200 rpm
